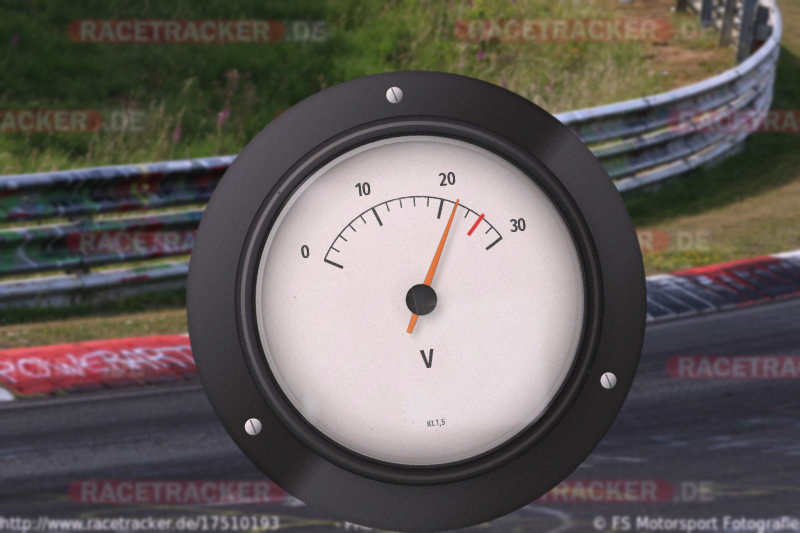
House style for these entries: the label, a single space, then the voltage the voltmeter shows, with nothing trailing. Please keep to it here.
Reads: 22 V
